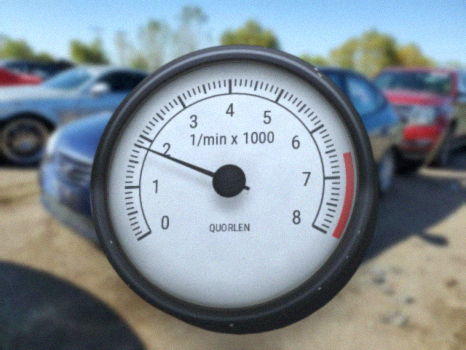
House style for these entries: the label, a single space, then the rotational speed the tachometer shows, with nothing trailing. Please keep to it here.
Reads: 1800 rpm
